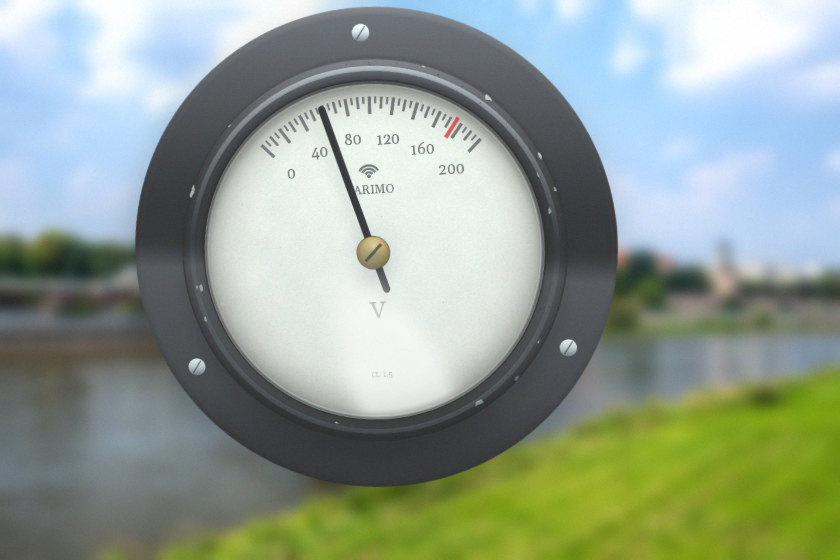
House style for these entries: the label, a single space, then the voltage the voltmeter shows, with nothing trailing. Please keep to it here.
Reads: 60 V
